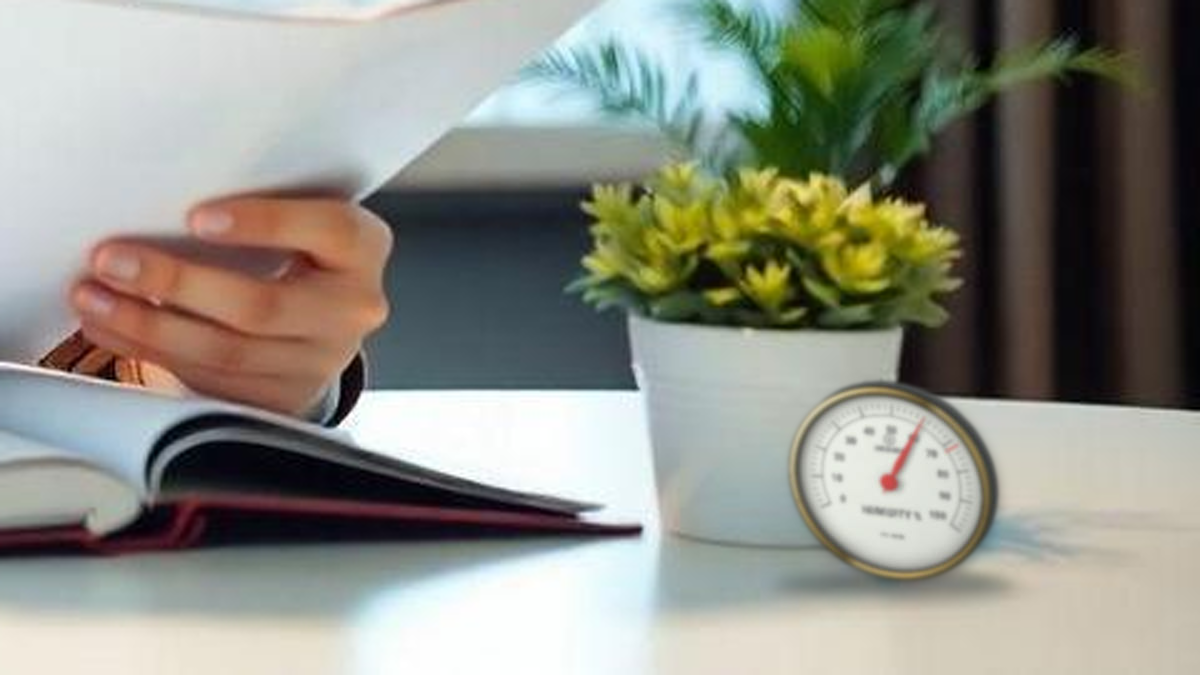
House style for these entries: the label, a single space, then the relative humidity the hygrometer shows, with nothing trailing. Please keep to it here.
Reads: 60 %
